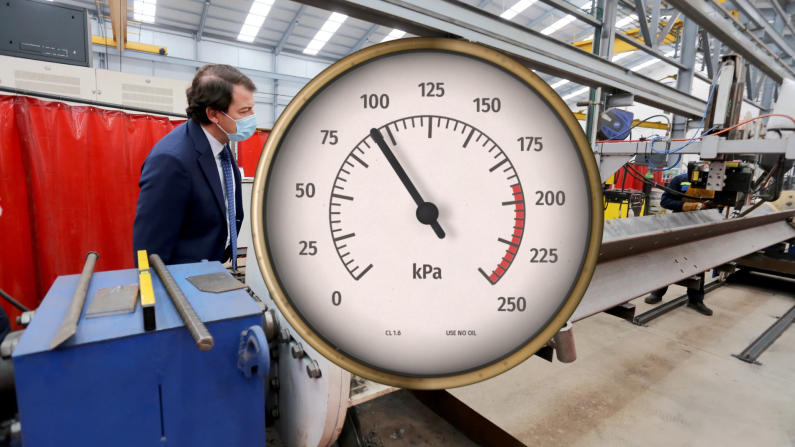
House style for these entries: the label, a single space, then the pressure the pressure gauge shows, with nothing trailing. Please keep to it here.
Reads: 92.5 kPa
